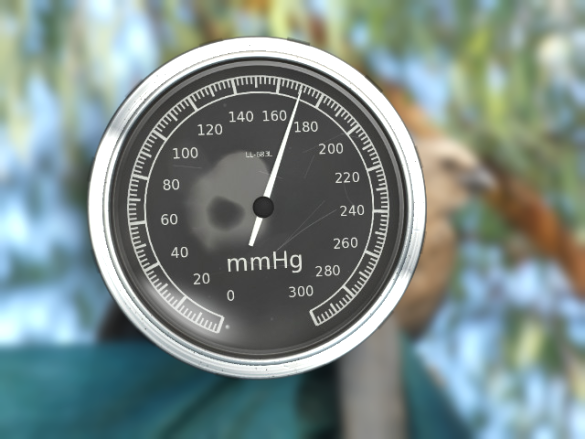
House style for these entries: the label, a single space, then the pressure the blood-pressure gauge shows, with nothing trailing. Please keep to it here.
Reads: 170 mmHg
